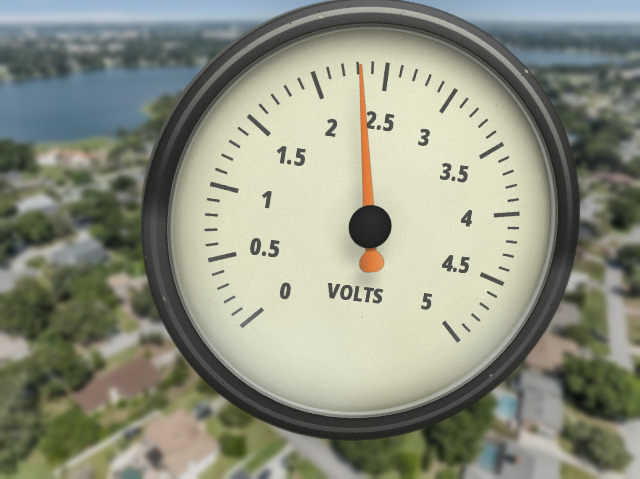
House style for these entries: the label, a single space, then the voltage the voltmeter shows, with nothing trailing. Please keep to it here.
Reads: 2.3 V
